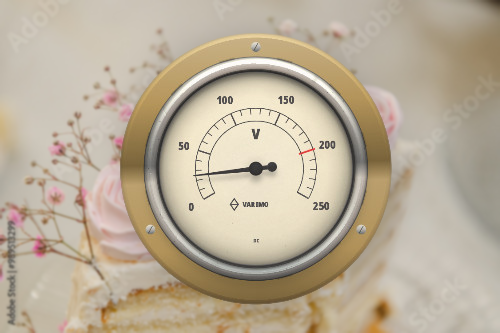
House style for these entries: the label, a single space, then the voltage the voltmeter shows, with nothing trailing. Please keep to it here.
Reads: 25 V
